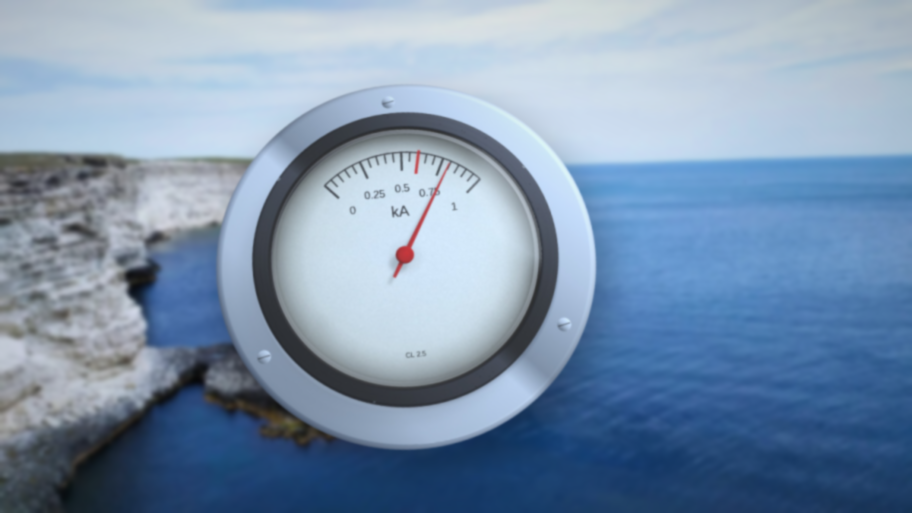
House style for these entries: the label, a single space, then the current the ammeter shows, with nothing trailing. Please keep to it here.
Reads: 0.8 kA
